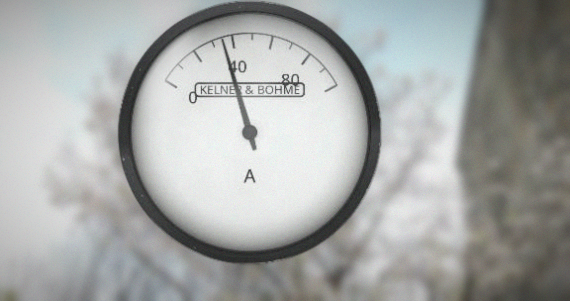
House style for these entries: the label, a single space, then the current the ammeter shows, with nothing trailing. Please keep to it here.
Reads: 35 A
